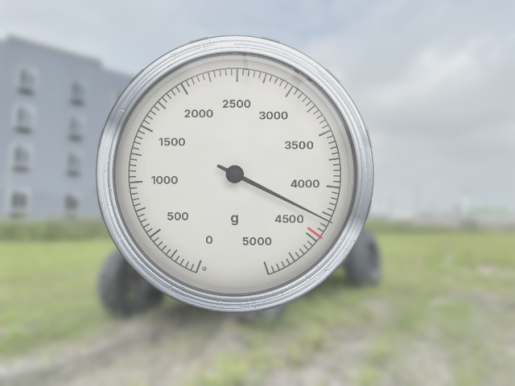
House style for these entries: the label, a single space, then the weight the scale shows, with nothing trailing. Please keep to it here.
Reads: 4300 g
